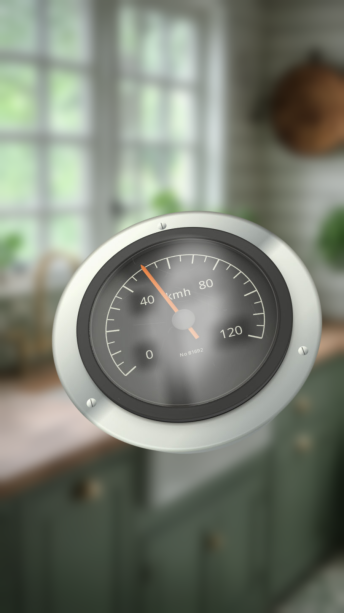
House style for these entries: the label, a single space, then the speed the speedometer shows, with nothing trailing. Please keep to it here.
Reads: 50 km/h
